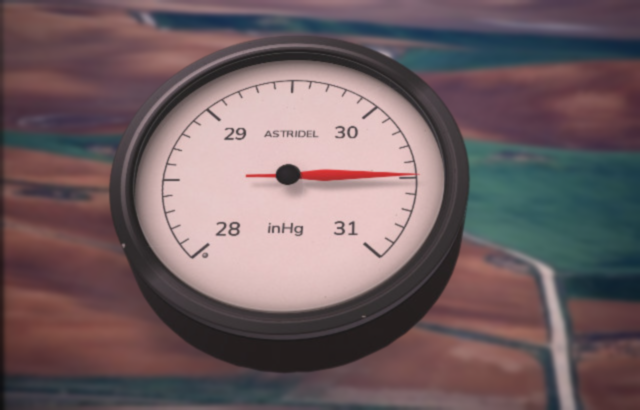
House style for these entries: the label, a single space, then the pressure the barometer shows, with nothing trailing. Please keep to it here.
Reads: 30.5 inHg
